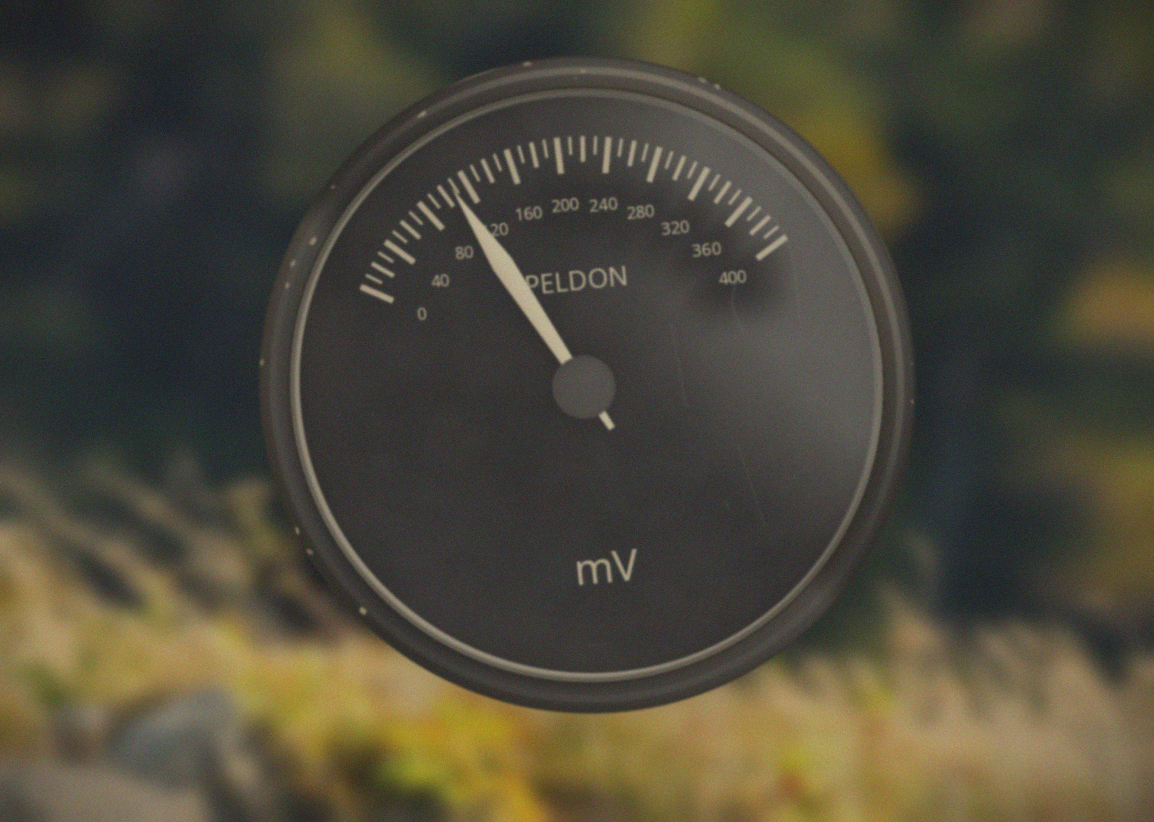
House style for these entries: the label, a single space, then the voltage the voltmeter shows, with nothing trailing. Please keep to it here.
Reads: 110 mV
